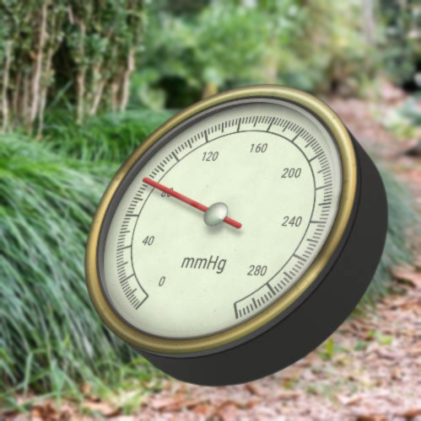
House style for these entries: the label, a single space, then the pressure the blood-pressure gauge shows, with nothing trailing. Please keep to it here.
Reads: 80 mmHg
